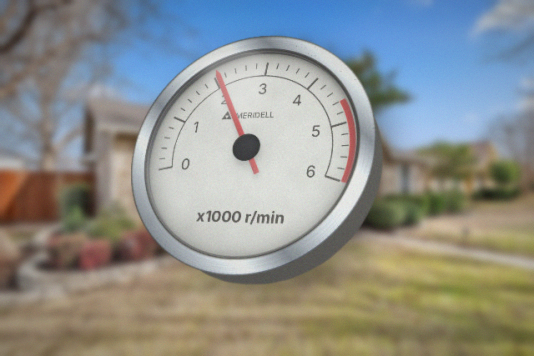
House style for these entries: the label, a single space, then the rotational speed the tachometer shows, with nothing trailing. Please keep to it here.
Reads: 2100 rpm
